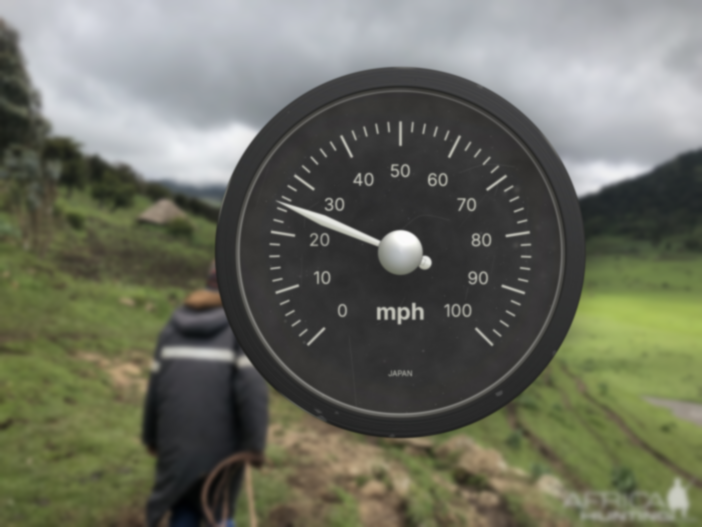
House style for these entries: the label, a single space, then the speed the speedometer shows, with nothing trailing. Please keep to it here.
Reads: 25 mph
